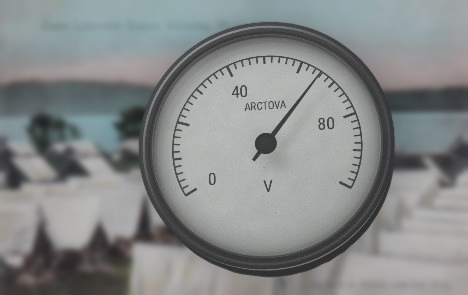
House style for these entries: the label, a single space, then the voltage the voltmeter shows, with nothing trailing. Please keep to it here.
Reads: 66 V
